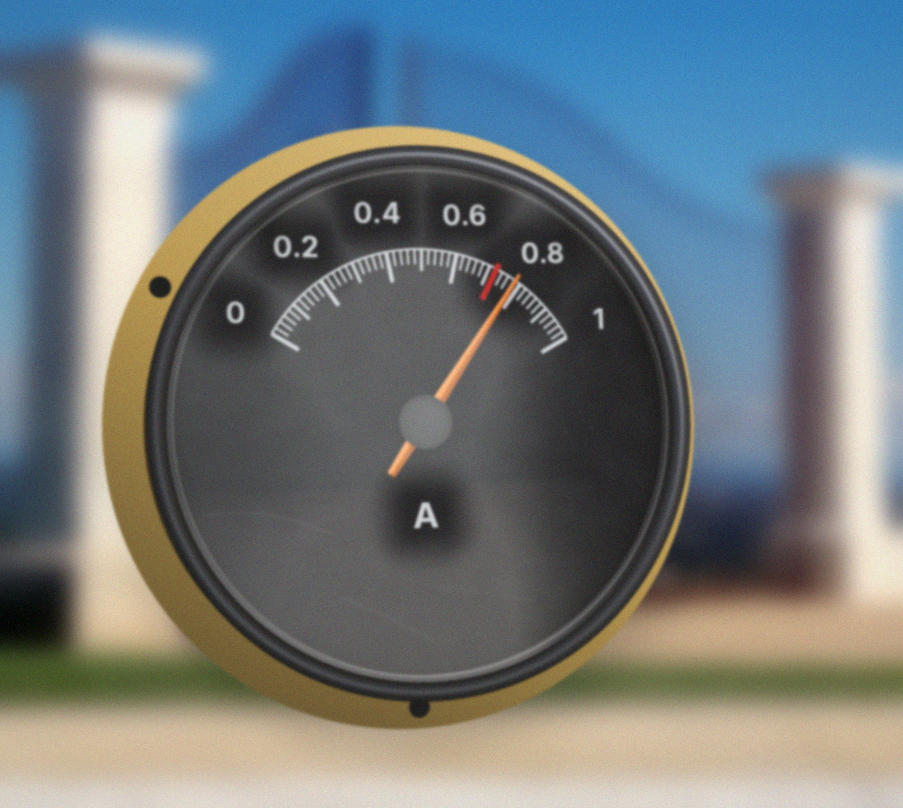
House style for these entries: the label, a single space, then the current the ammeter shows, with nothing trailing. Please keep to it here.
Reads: 0.78 A
